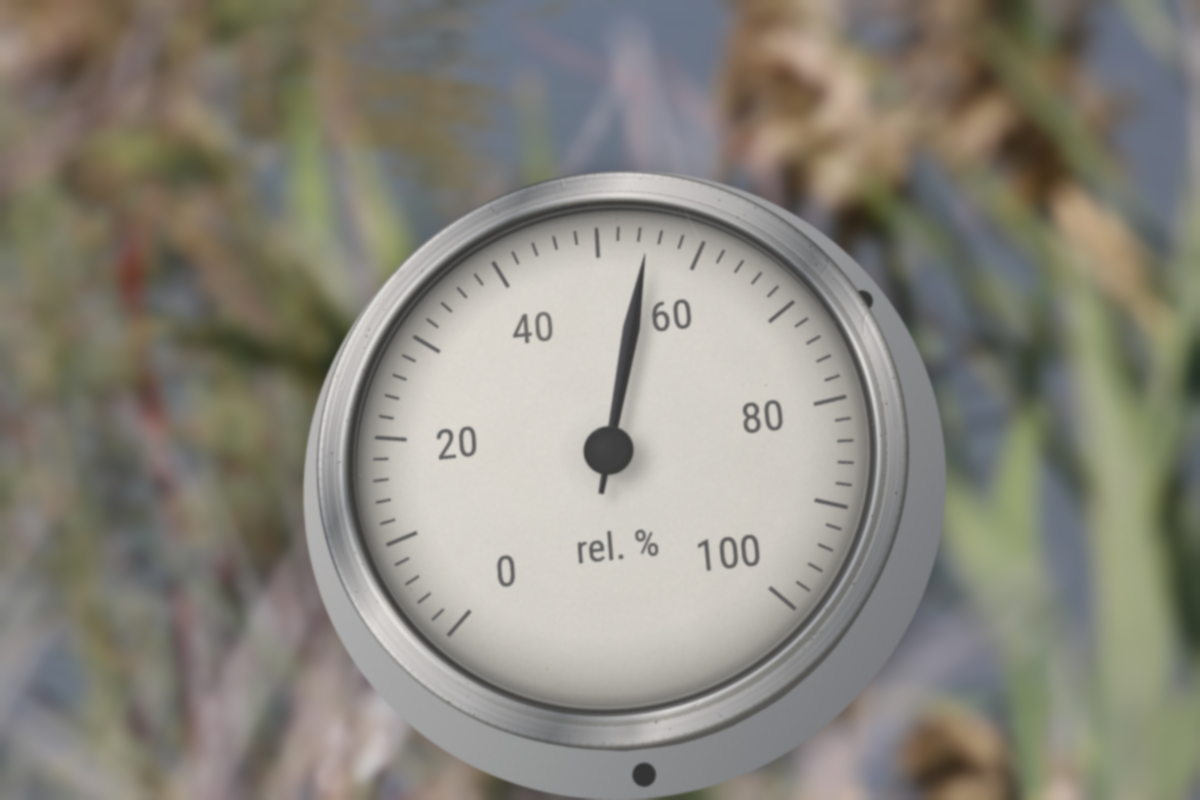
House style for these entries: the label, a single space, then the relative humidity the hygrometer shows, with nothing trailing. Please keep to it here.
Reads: 55 %
